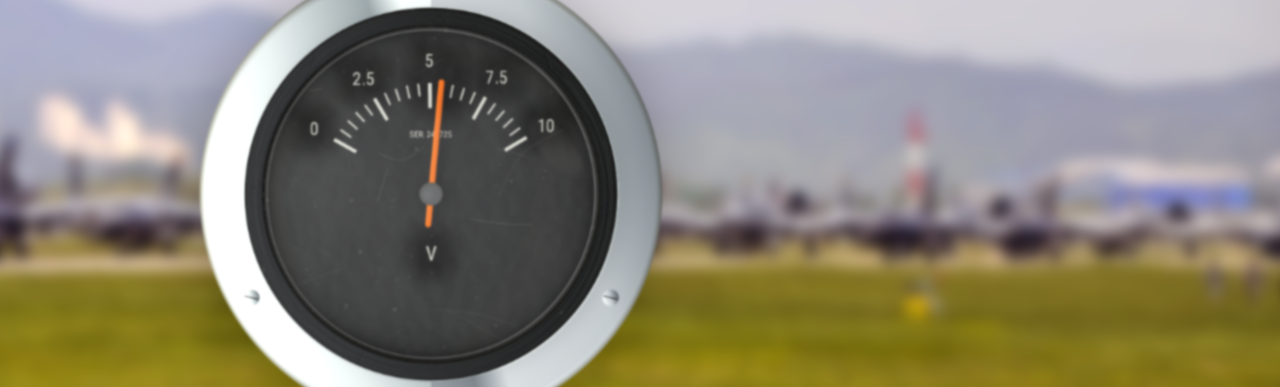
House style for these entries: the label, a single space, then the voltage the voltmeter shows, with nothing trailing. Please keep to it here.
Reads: 5.5 V
